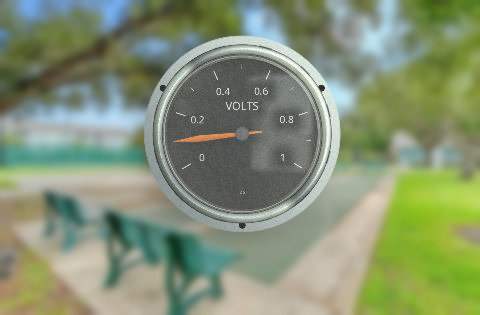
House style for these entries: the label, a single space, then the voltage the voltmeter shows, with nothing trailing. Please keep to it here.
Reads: 0.1 V
